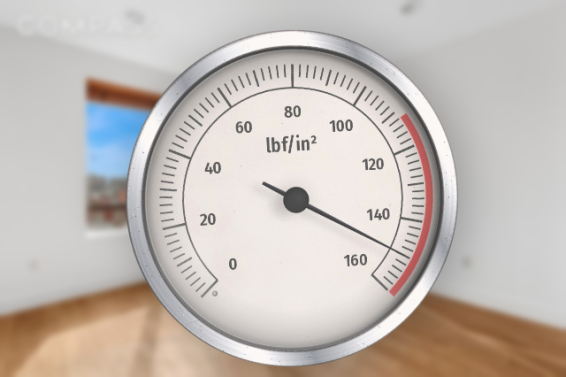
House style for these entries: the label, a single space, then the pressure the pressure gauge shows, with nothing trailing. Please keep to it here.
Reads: 150 psi
